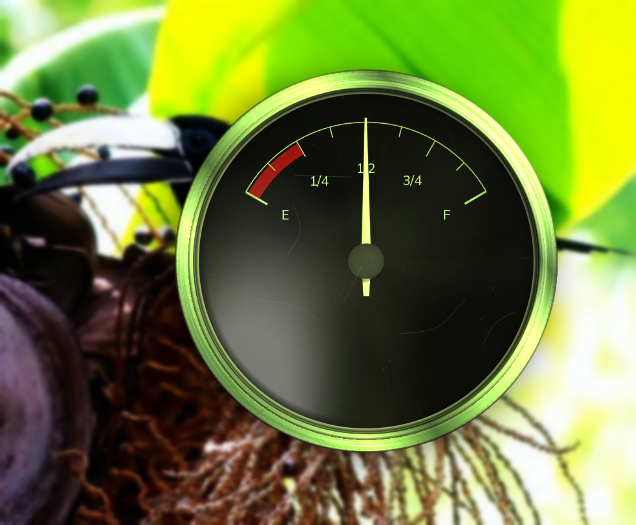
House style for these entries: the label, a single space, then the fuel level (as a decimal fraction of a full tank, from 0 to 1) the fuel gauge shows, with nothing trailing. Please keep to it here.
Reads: 0.5
